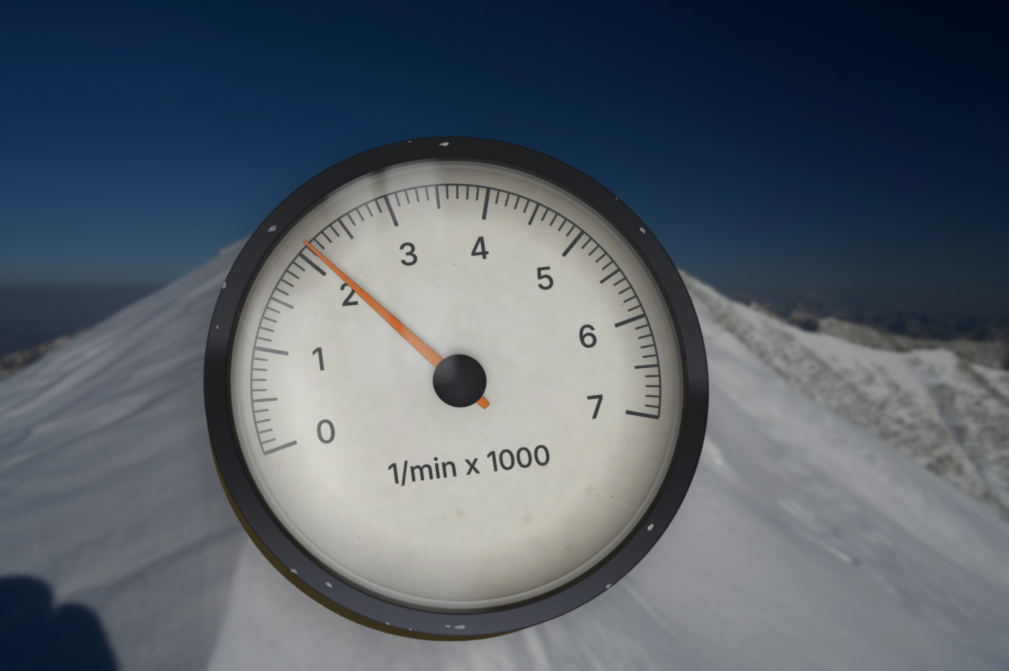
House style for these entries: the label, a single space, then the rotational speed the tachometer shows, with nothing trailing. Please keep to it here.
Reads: 2100 rpm
